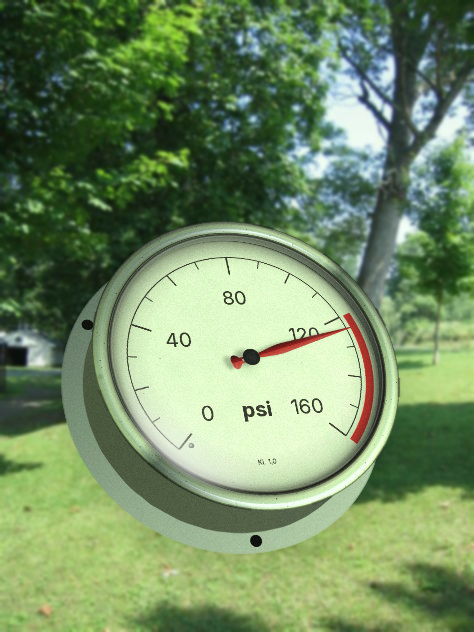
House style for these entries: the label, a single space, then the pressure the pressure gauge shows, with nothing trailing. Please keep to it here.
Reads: 125 psi
